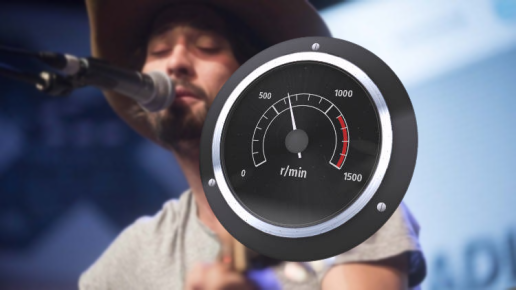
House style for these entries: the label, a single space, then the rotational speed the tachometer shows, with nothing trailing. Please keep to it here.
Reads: 650 rpm
